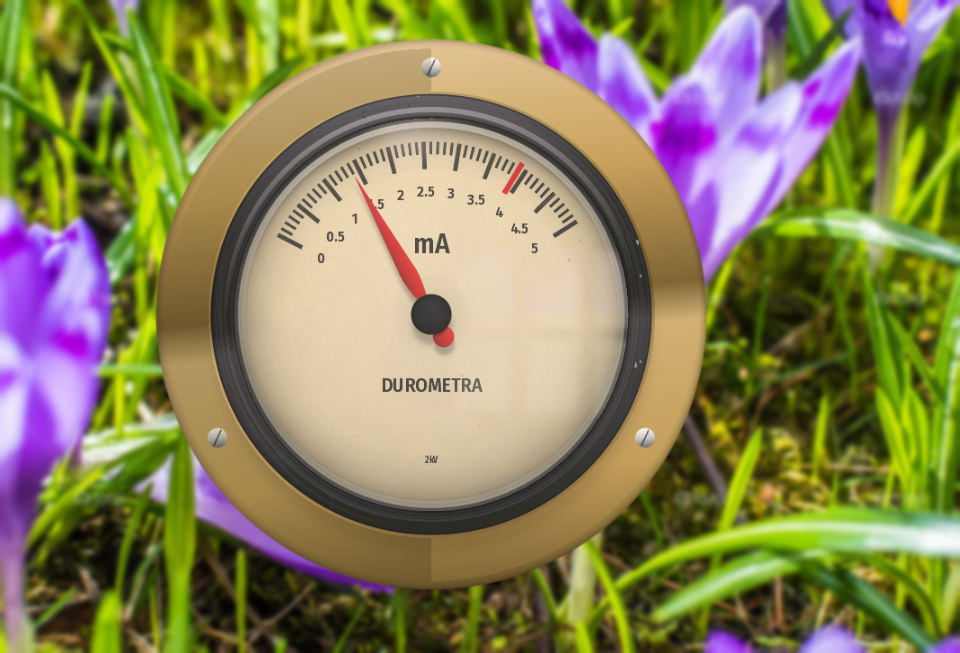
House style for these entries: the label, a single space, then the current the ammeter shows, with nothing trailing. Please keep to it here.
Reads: 1.4 mA
